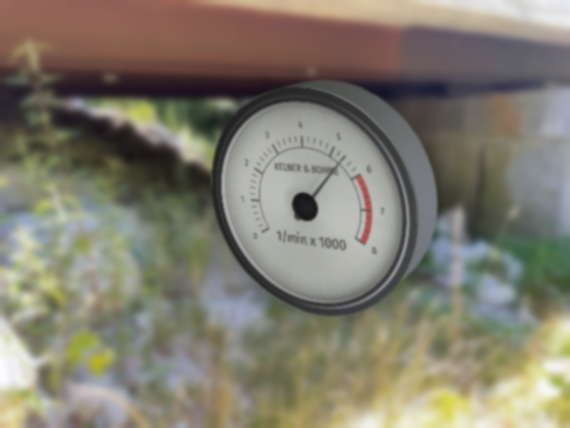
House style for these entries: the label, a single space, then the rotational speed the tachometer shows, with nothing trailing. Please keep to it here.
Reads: 5400 rpm
